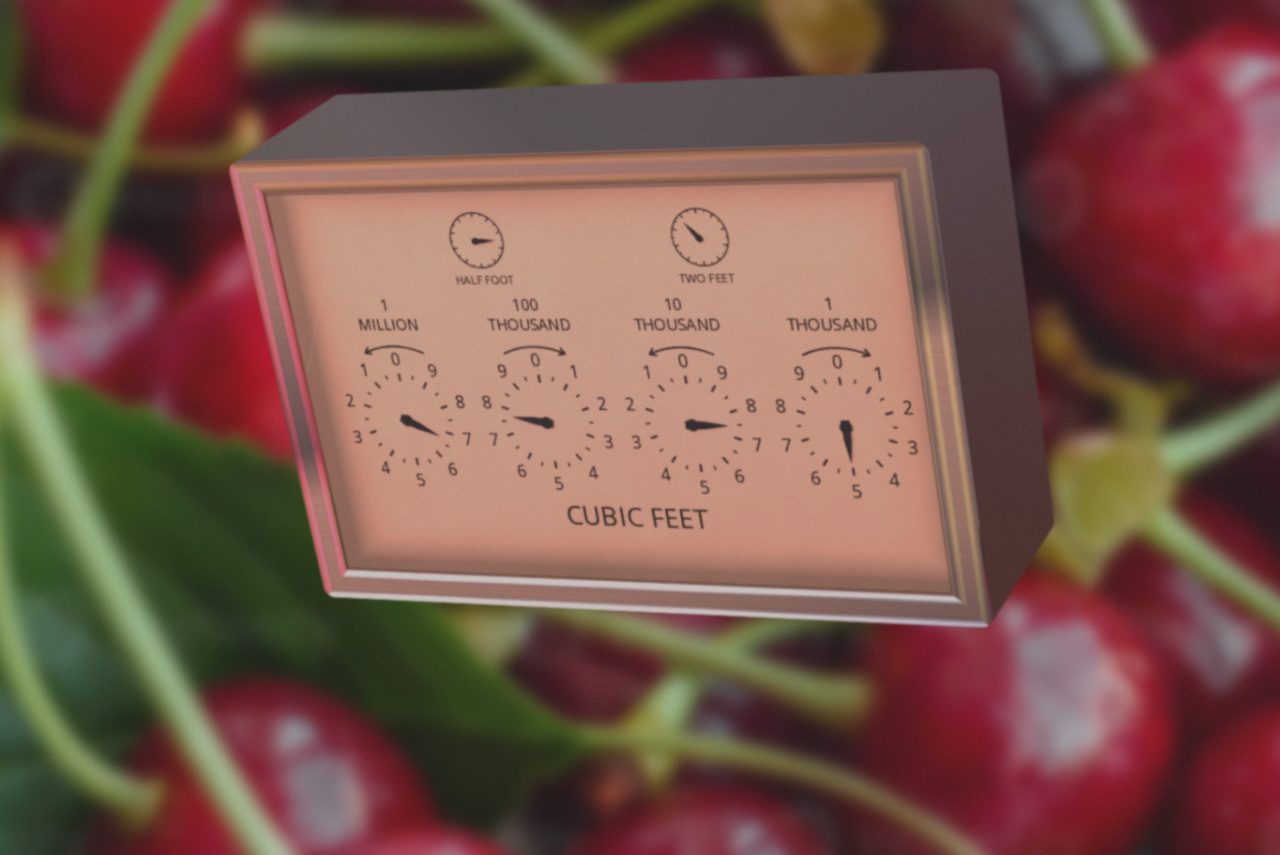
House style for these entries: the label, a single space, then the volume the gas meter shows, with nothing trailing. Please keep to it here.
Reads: 677500 ft³
